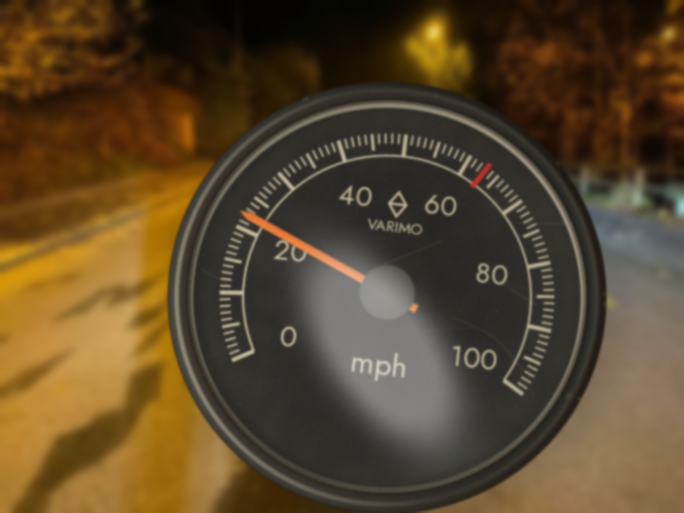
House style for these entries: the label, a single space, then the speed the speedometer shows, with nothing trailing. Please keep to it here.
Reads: 22 mph
